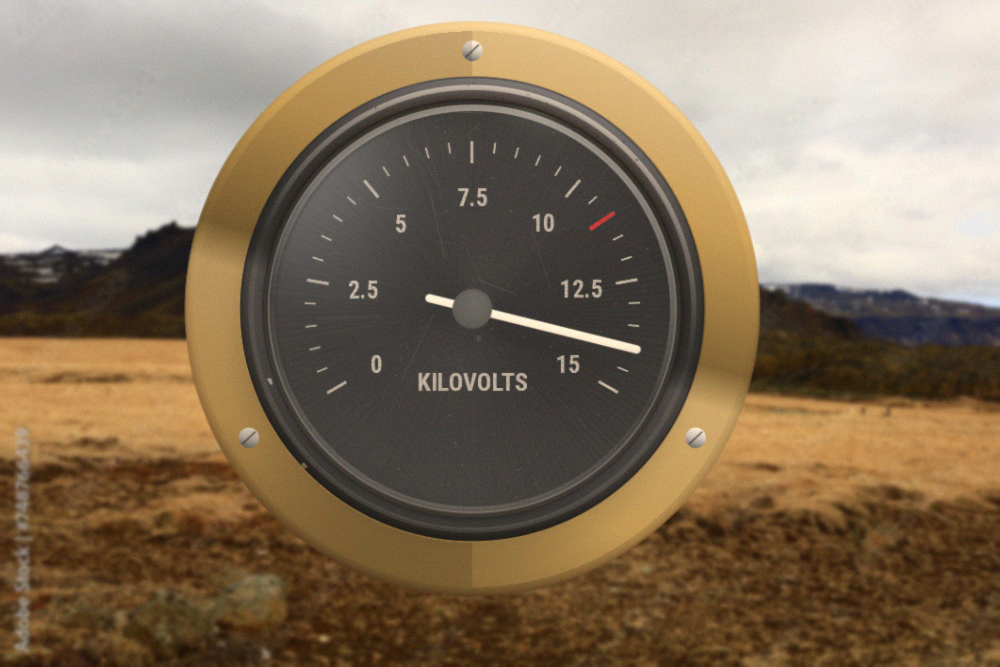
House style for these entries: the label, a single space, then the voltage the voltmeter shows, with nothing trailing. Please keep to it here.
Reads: 14 kV
